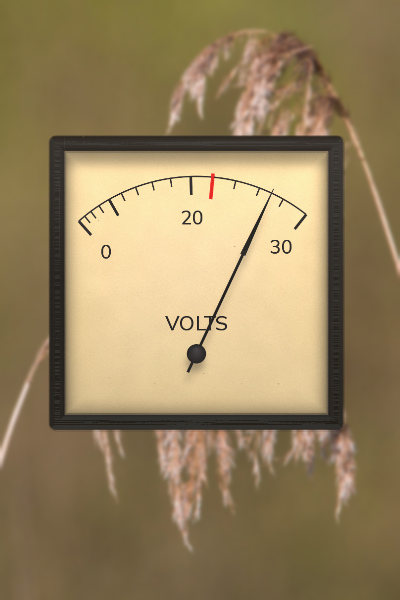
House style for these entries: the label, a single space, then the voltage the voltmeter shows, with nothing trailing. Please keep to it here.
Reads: 27 V
